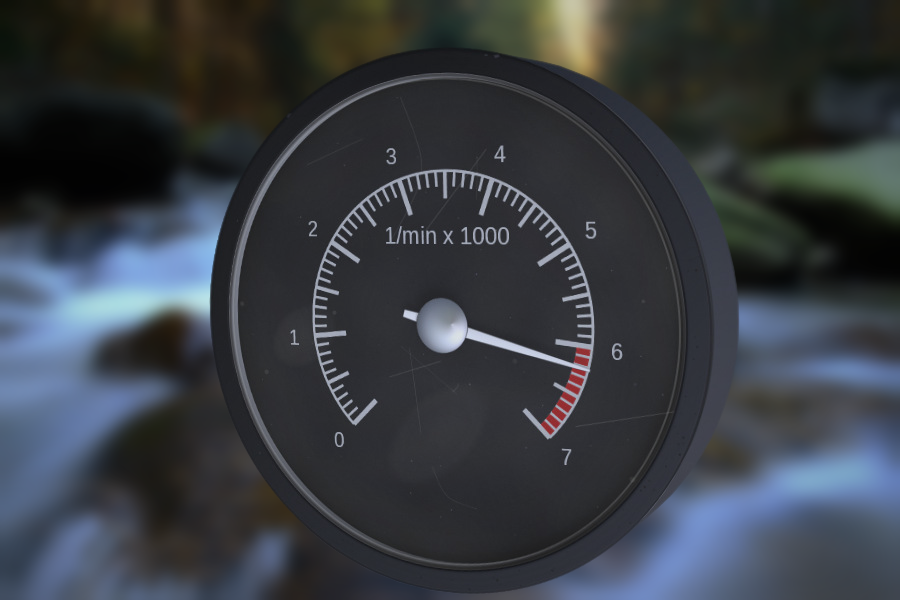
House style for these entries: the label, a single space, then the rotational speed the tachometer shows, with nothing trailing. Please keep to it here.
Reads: 6200 rpm
